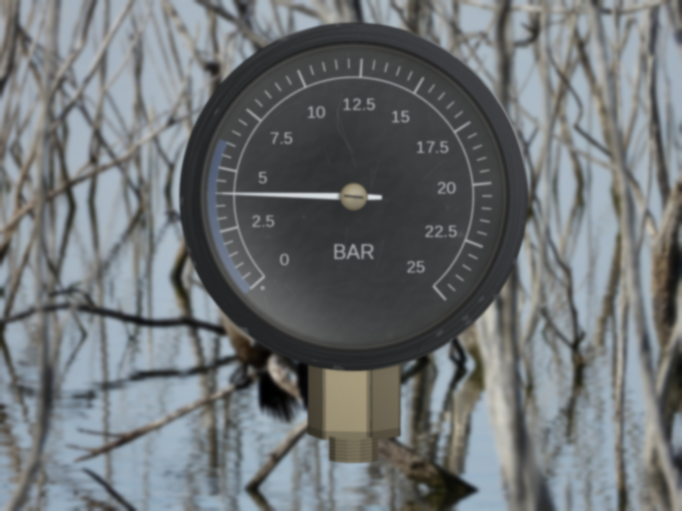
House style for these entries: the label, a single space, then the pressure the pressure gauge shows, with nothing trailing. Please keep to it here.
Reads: 4 bar
